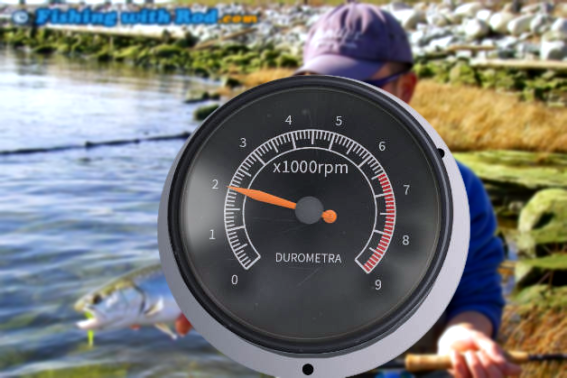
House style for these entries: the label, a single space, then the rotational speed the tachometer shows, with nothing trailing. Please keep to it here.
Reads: 2000 rpm
